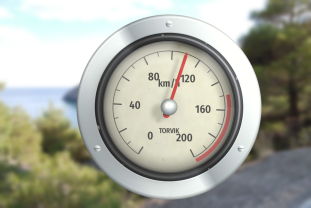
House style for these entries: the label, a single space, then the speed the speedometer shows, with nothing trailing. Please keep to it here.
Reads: 110 km/h
